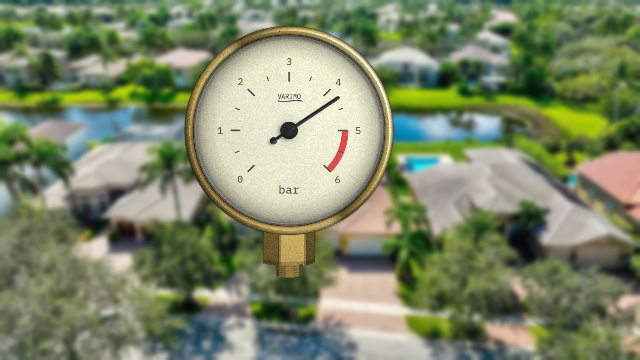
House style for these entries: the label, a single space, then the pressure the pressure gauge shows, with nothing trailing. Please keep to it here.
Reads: 4.25 bar
